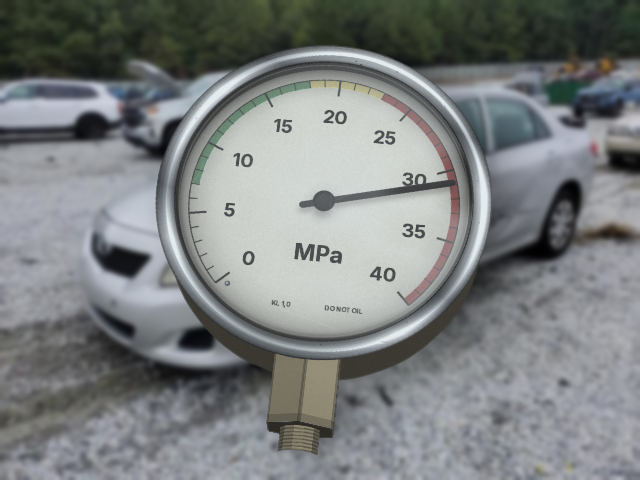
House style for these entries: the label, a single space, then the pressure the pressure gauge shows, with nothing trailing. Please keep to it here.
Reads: 31 MPa
